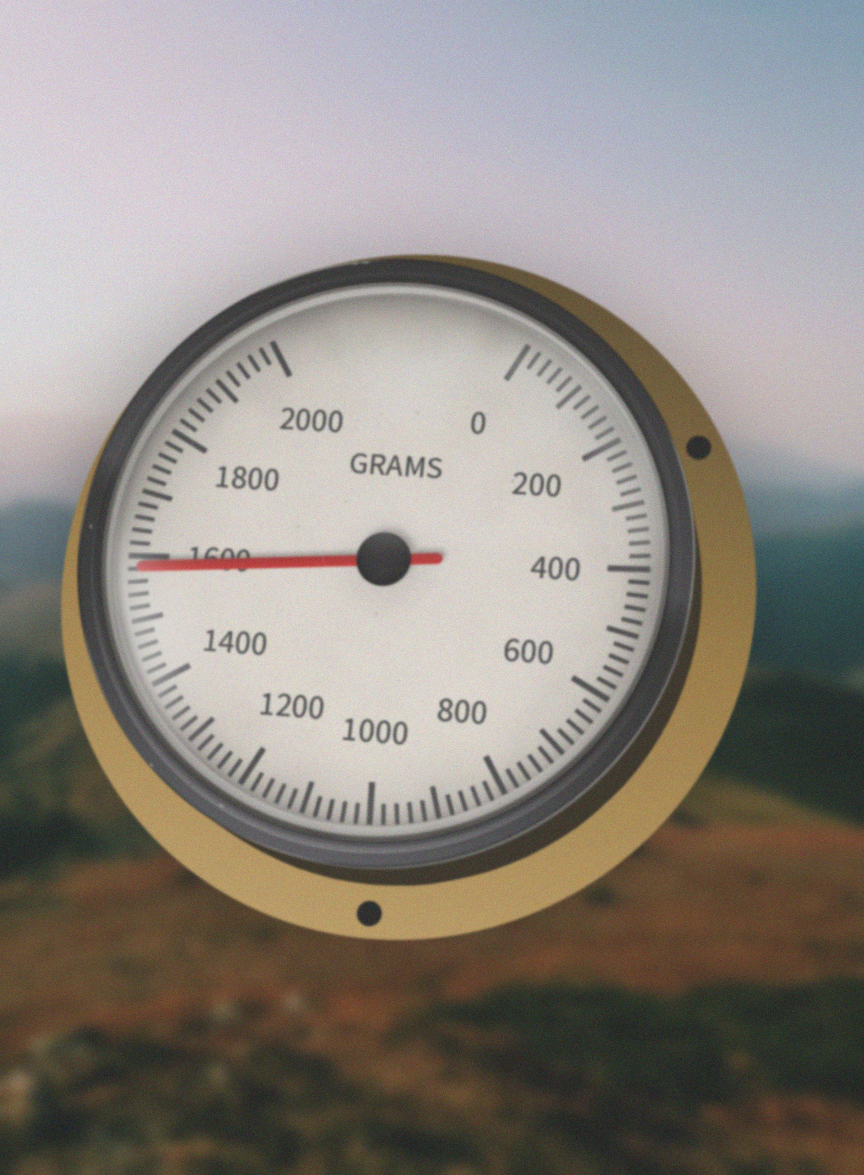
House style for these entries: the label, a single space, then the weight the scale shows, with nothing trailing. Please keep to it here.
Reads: 1580 g
